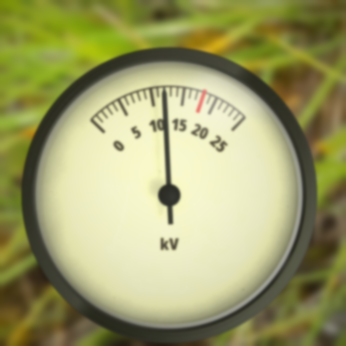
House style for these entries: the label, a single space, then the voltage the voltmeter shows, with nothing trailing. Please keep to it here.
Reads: 12 kV
